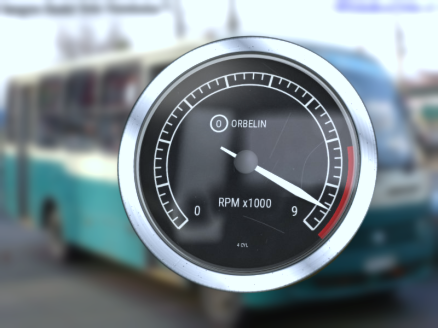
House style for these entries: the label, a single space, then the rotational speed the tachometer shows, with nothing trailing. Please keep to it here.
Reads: 8500 rpm
